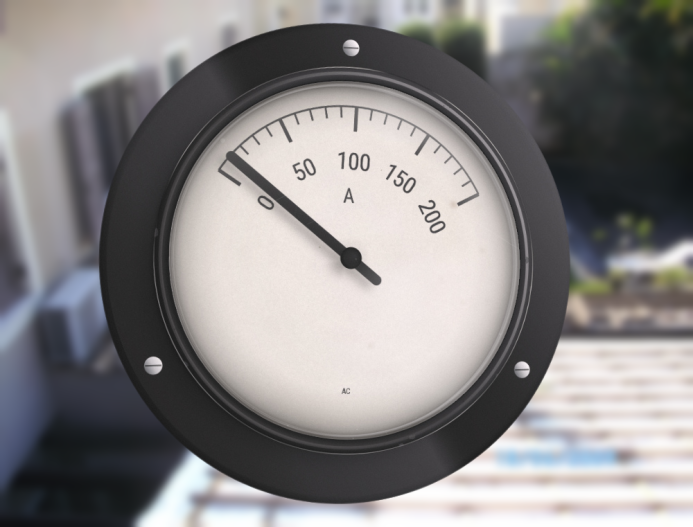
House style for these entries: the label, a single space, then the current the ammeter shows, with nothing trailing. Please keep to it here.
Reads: 10 A
